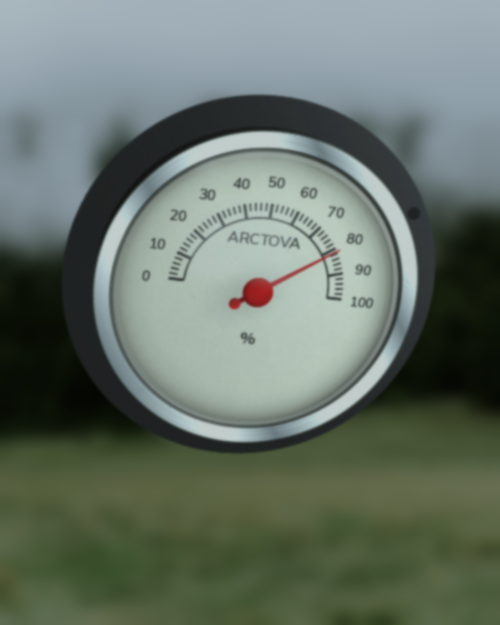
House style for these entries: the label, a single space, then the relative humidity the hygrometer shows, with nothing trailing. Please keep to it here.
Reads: 80 %
